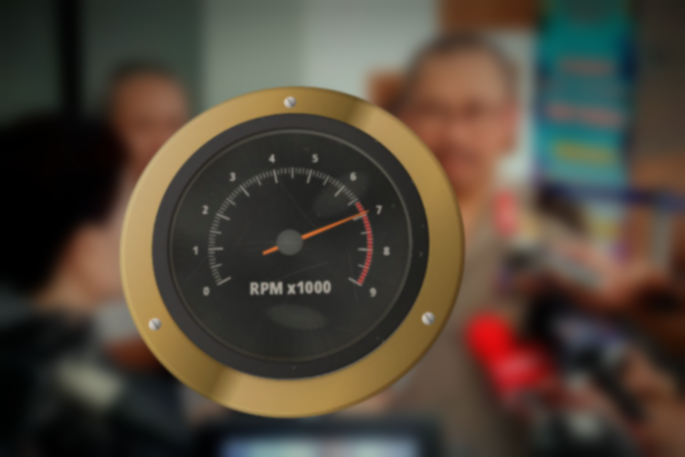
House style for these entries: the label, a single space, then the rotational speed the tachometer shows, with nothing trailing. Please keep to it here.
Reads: 7000 rpm
